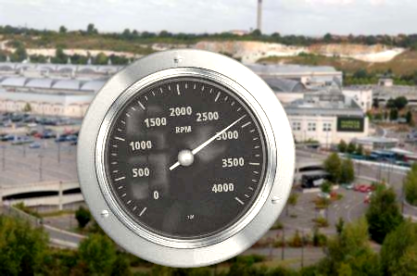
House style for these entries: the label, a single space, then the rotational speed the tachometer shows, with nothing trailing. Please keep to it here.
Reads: 2900 rpm
